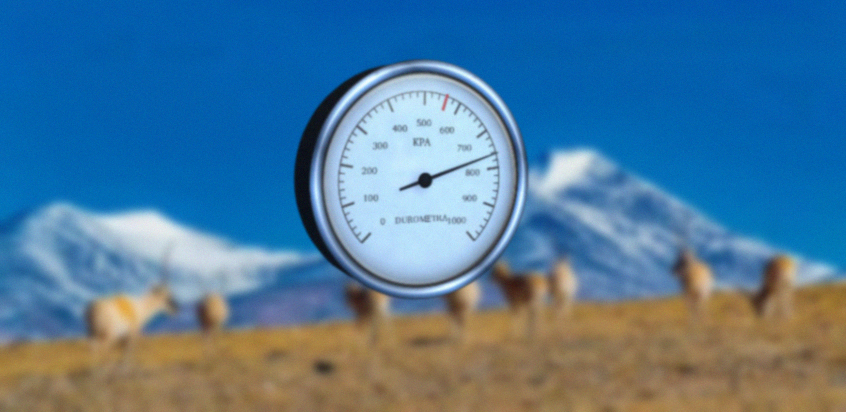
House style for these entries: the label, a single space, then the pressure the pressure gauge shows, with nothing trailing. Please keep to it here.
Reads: 760 kPa
